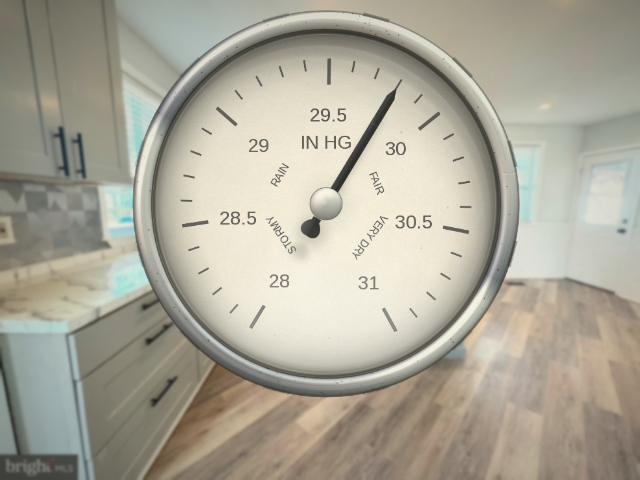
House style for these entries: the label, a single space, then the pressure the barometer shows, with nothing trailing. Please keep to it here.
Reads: 29.8 inHg
